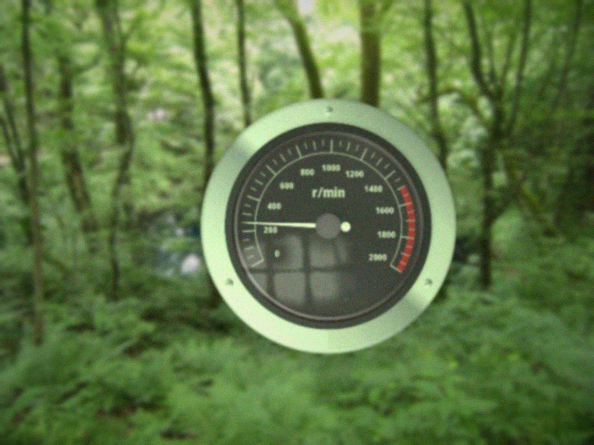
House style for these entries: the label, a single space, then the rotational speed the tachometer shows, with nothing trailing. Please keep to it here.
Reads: 250 rpm
